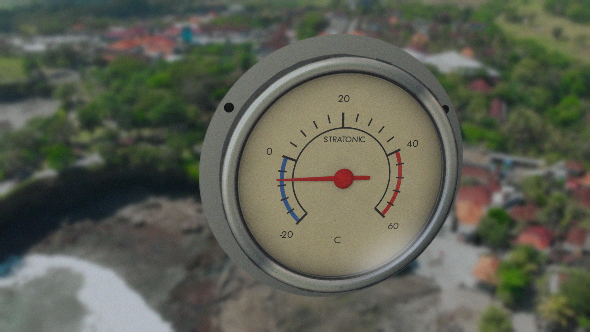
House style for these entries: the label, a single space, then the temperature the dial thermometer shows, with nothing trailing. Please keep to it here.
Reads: -6 °C
